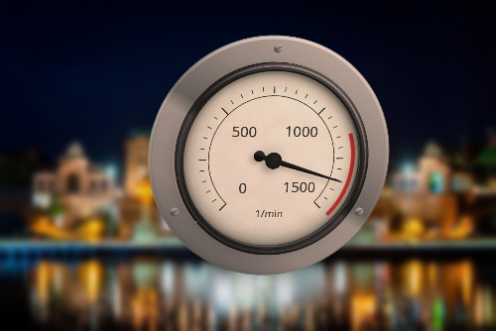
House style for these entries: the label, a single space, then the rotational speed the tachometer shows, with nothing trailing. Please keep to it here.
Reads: 1350 rpm
